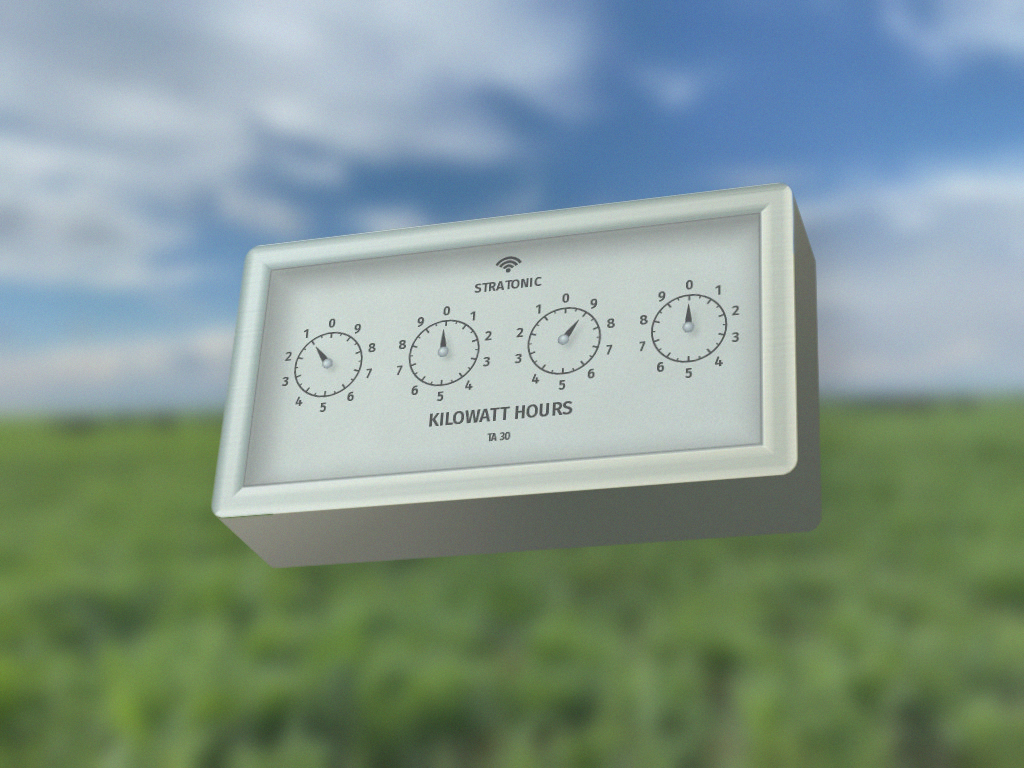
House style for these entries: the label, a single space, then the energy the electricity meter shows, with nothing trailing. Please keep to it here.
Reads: 990 kWh
